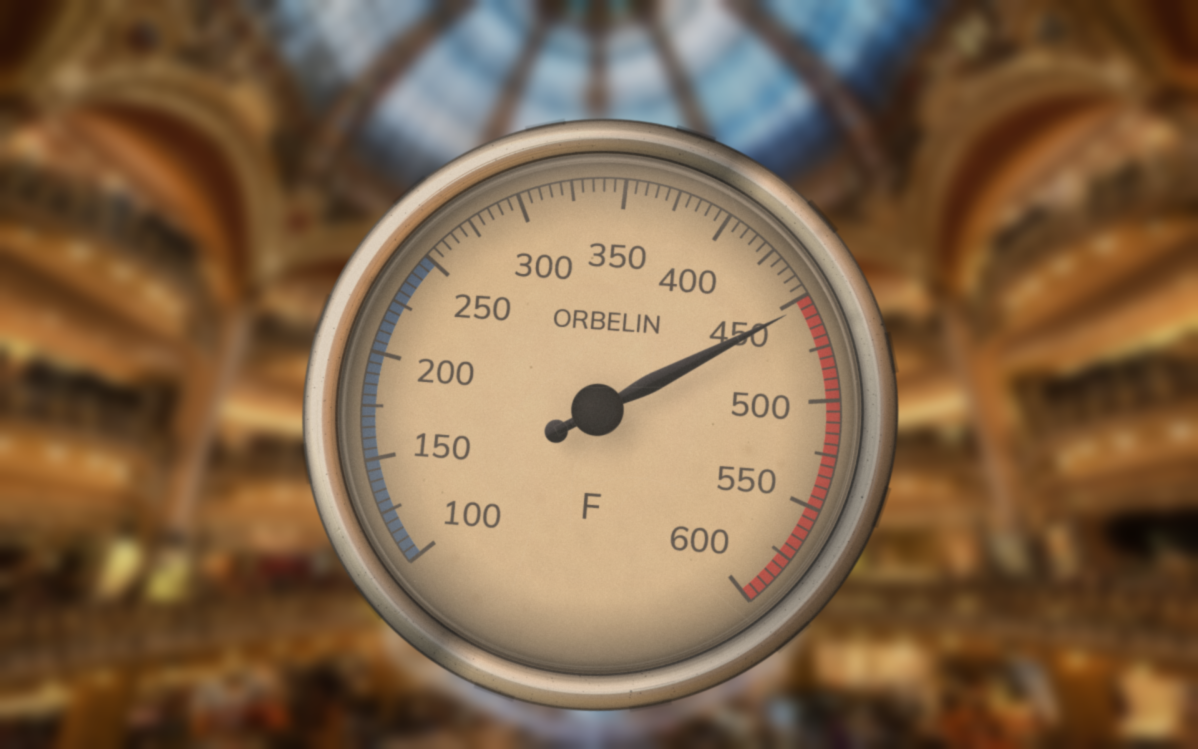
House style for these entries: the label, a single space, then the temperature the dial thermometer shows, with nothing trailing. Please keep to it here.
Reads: 455 °F
